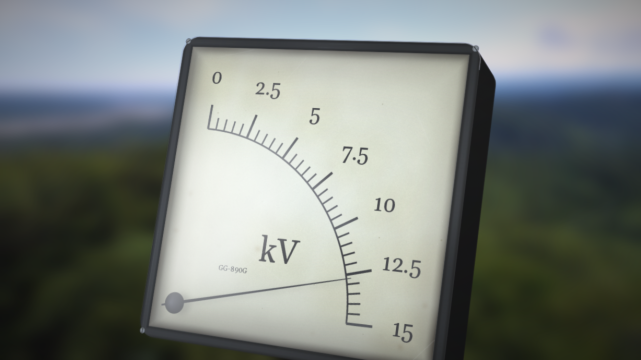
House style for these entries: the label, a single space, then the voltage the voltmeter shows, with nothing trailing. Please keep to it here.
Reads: 12.75 kV
